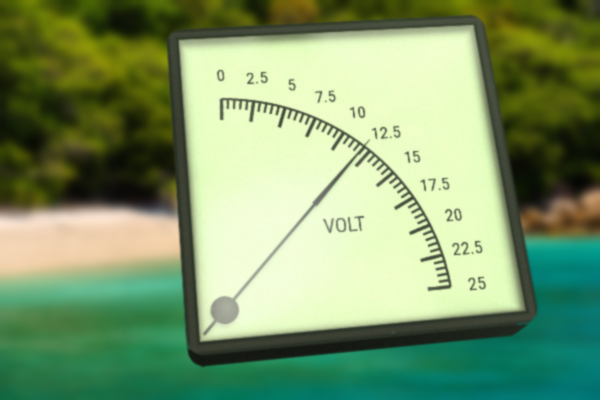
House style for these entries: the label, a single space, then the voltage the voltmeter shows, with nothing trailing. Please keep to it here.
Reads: 12 V
